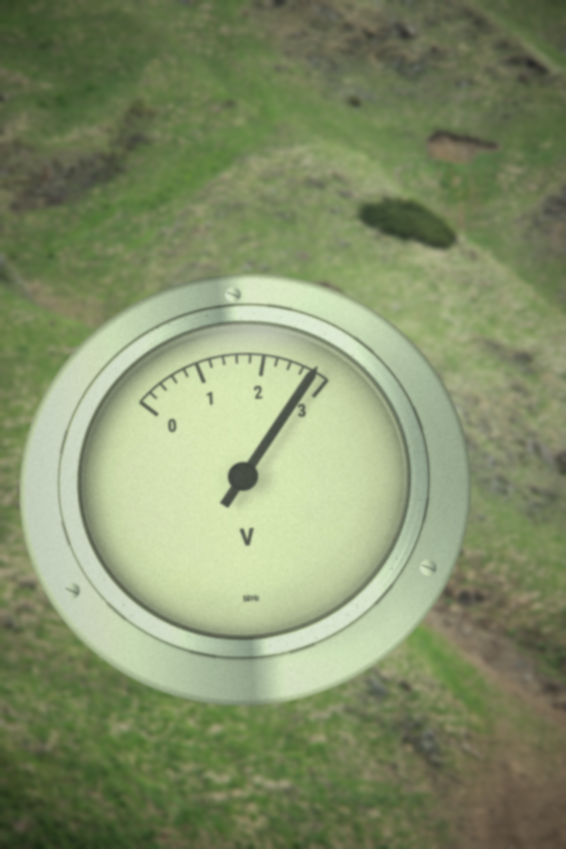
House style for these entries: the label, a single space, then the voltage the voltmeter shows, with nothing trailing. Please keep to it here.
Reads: 2.8 V
